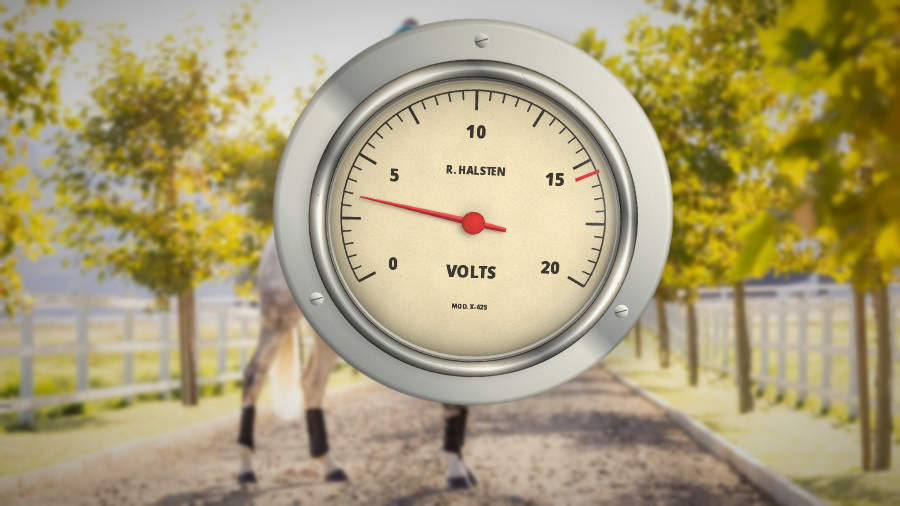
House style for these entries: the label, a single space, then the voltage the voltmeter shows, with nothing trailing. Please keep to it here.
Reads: 3.5 V
